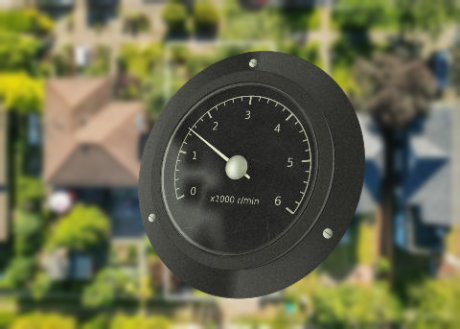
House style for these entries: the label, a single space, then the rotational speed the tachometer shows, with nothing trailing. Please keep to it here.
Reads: 1500 rpm
